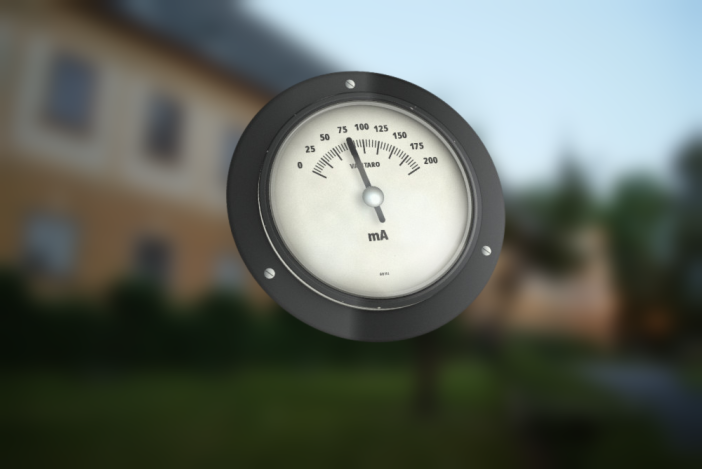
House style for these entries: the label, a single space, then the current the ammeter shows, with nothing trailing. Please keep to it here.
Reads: 75 mA
